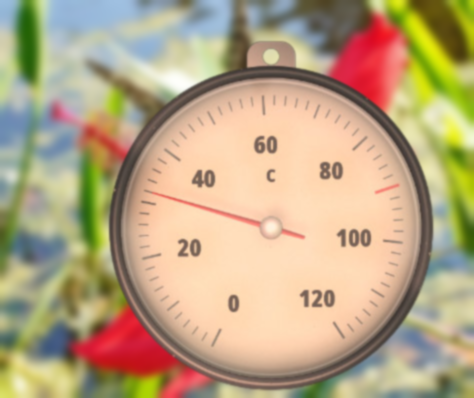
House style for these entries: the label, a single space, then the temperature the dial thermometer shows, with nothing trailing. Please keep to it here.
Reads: 32 °C
